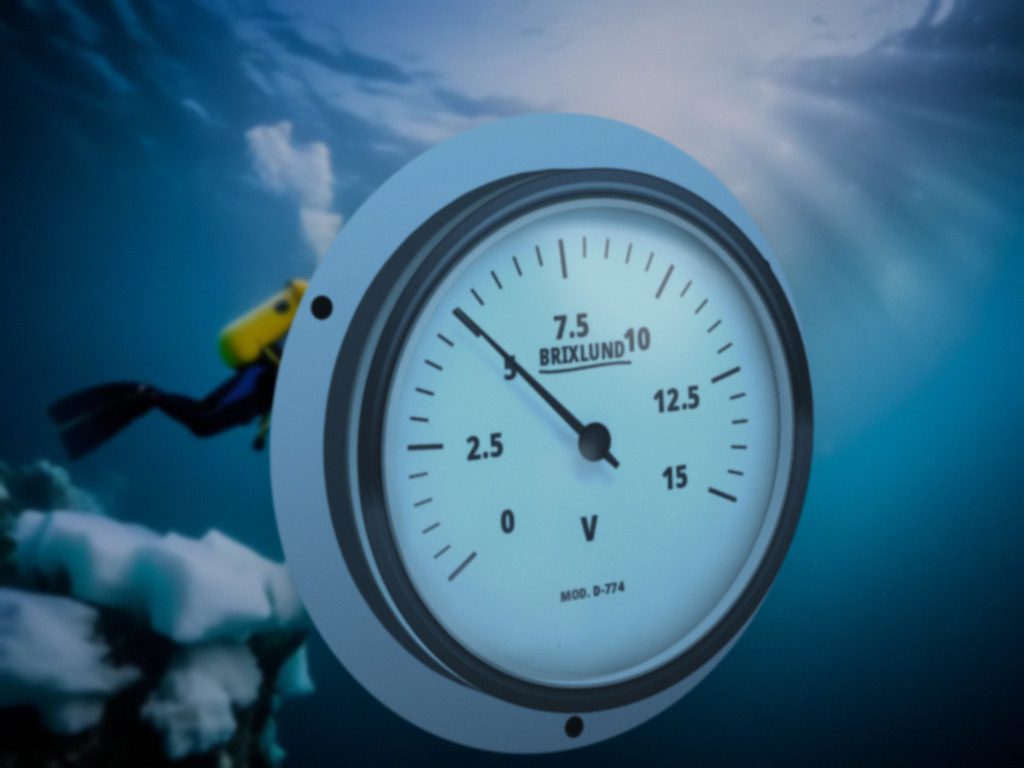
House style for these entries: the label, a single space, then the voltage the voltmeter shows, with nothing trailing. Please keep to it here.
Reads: 5 V
